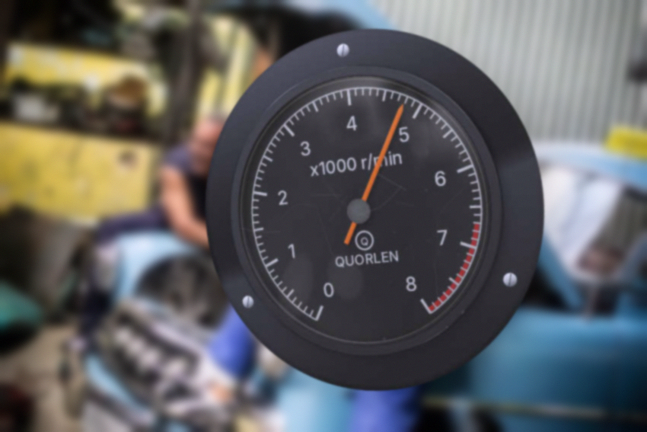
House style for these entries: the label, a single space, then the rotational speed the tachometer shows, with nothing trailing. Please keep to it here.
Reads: 4800 rpm
